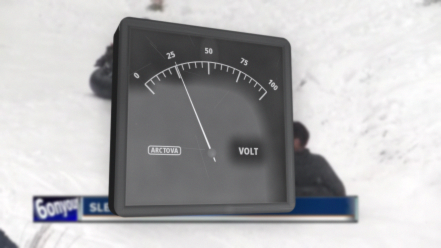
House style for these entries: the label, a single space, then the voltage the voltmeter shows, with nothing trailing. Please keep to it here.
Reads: 25 V
